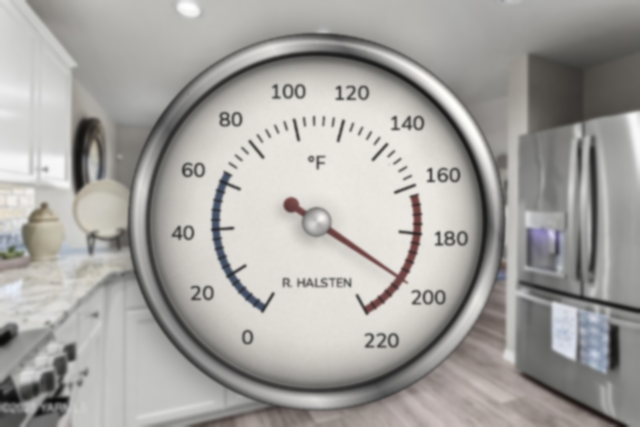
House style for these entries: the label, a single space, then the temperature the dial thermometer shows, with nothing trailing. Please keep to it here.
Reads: 200 °F
